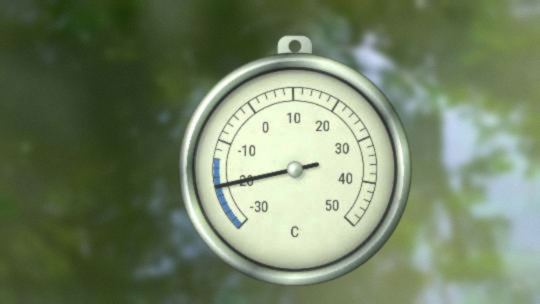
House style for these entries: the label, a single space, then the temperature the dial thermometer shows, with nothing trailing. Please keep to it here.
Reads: -20 °C
